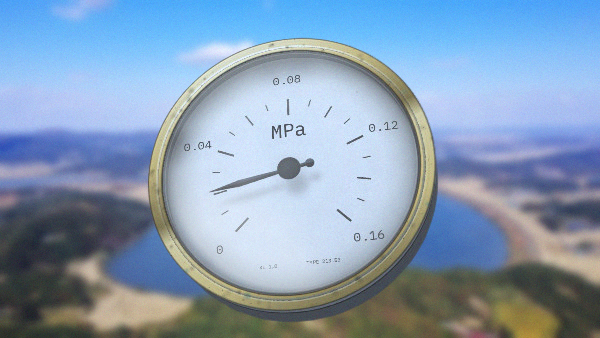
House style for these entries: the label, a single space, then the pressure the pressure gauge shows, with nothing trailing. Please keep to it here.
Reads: 0.02 MPa
